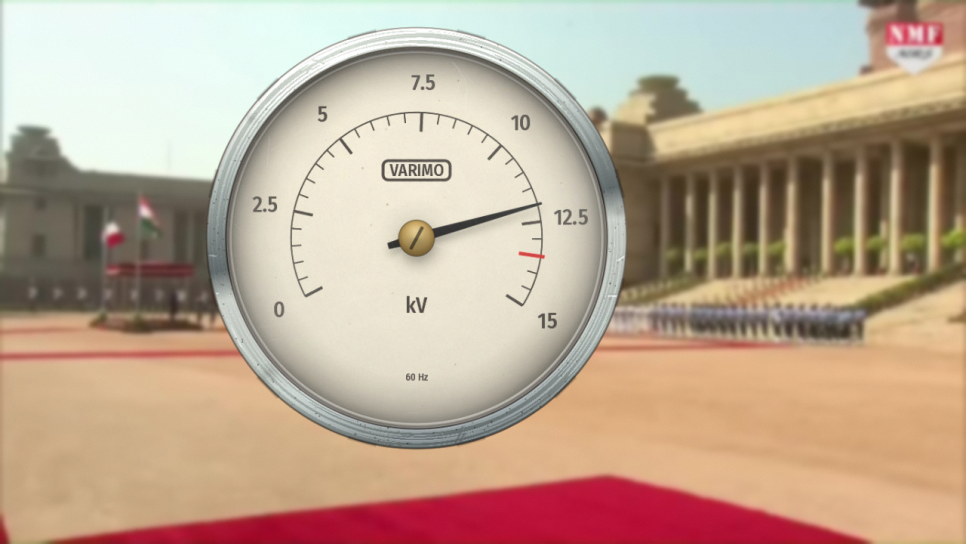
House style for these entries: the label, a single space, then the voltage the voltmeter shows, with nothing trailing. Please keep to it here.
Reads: 12 kV
